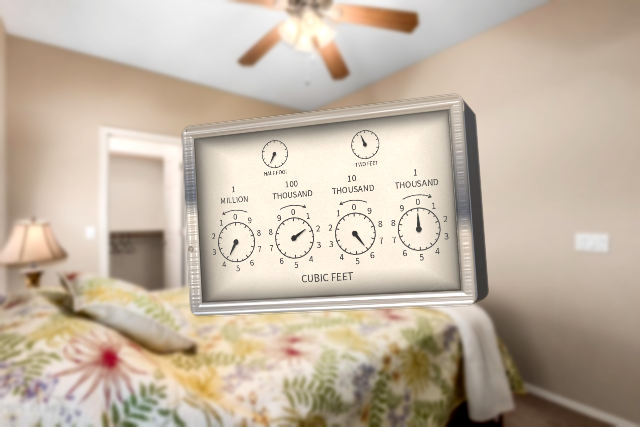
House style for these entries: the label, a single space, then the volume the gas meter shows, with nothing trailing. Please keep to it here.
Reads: 416000 ft³
